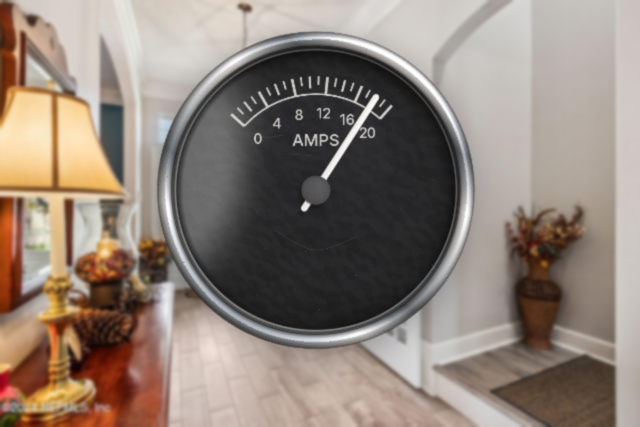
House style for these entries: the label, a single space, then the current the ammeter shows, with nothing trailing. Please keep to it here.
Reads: 18 A
